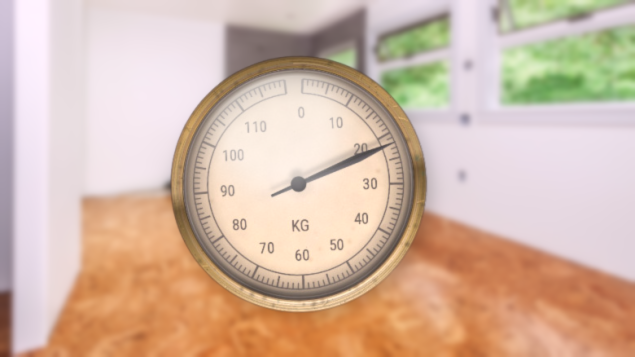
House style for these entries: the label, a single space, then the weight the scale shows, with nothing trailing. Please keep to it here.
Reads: 22 kg
